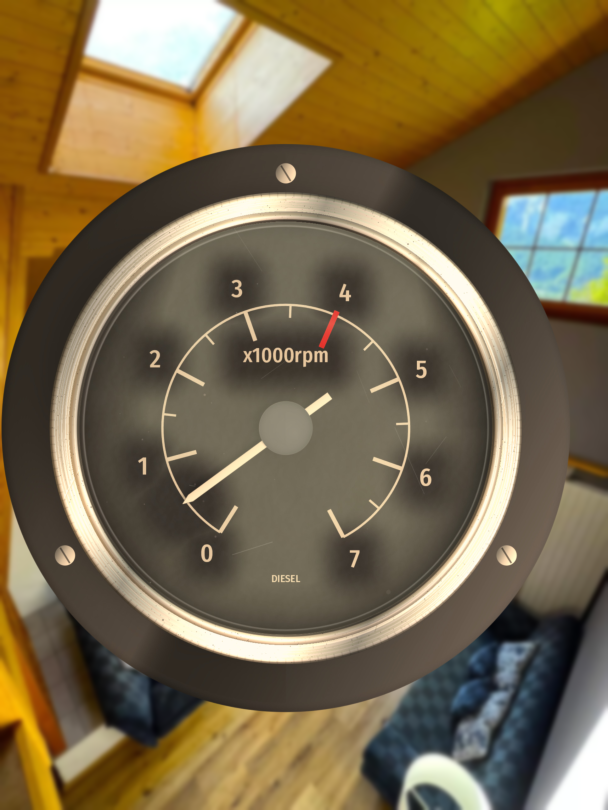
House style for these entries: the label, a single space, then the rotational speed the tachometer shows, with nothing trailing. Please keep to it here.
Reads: 500 rpm
